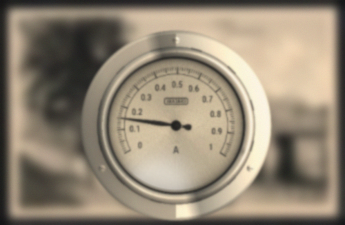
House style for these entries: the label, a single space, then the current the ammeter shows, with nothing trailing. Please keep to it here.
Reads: 0.15 A
